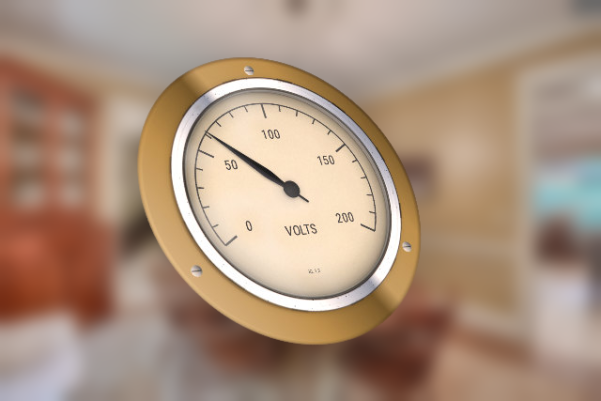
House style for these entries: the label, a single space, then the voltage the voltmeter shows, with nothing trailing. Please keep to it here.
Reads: 60 V
